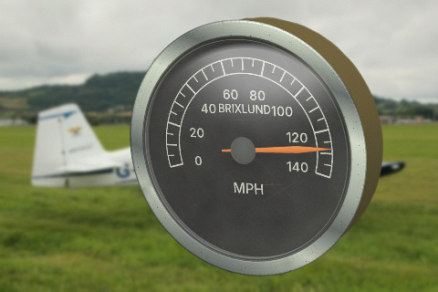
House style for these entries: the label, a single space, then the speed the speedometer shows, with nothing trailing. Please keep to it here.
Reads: 127.5 mph
